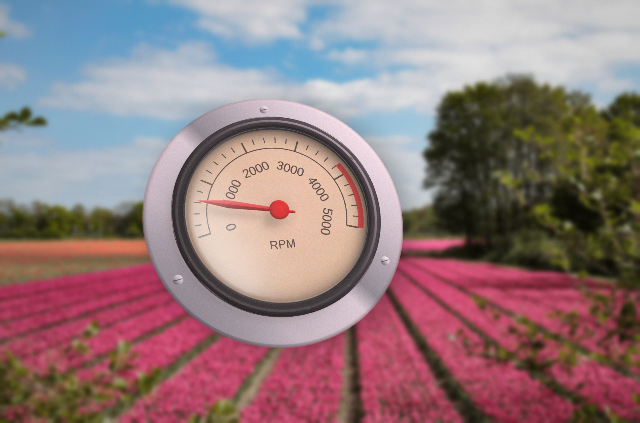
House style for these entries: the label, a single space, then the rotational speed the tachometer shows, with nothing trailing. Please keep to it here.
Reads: 600 rpm
